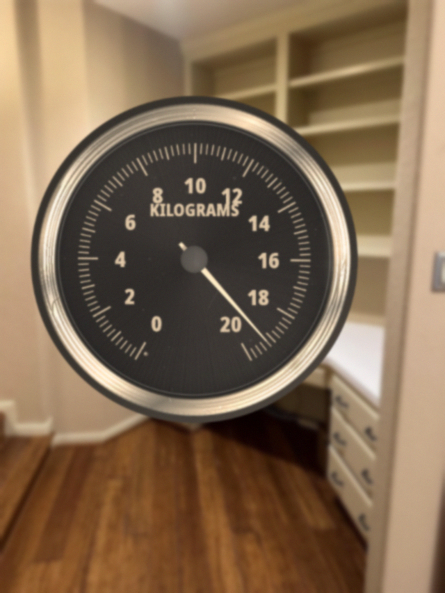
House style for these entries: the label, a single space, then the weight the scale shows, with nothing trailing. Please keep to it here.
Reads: 19.2 kg
